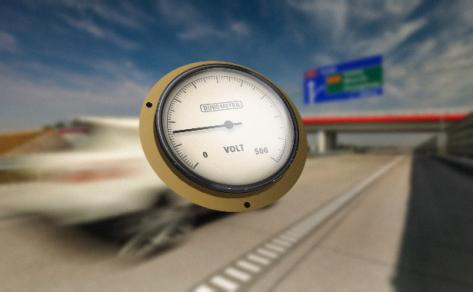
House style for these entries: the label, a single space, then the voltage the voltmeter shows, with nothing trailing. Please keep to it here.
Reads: 75 V
